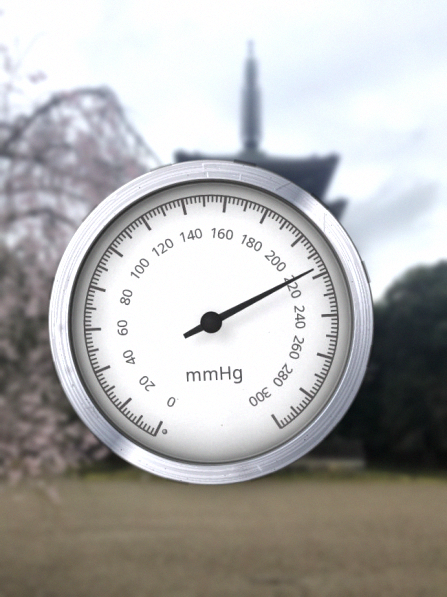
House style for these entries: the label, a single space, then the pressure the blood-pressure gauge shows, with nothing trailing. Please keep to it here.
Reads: 216 mmHg
